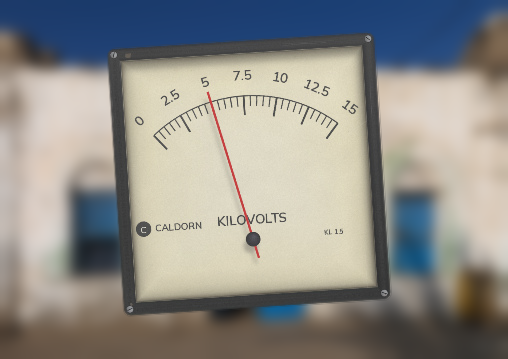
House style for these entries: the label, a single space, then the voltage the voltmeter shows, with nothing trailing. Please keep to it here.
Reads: 5 kV
